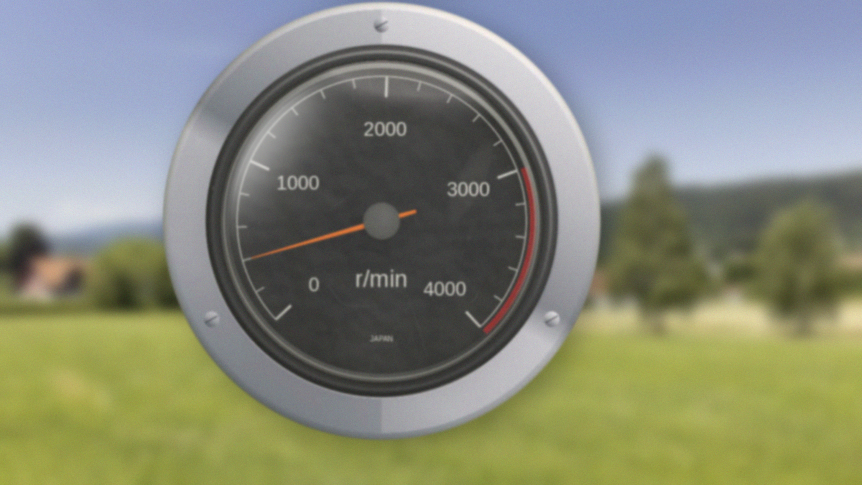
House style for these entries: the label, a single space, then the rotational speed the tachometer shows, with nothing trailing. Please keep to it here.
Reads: 400 rpm
